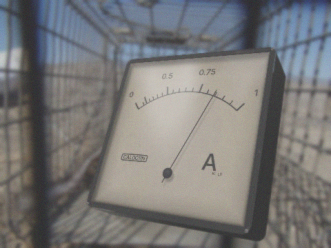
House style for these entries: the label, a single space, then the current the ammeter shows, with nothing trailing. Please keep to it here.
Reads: 0.85 A
